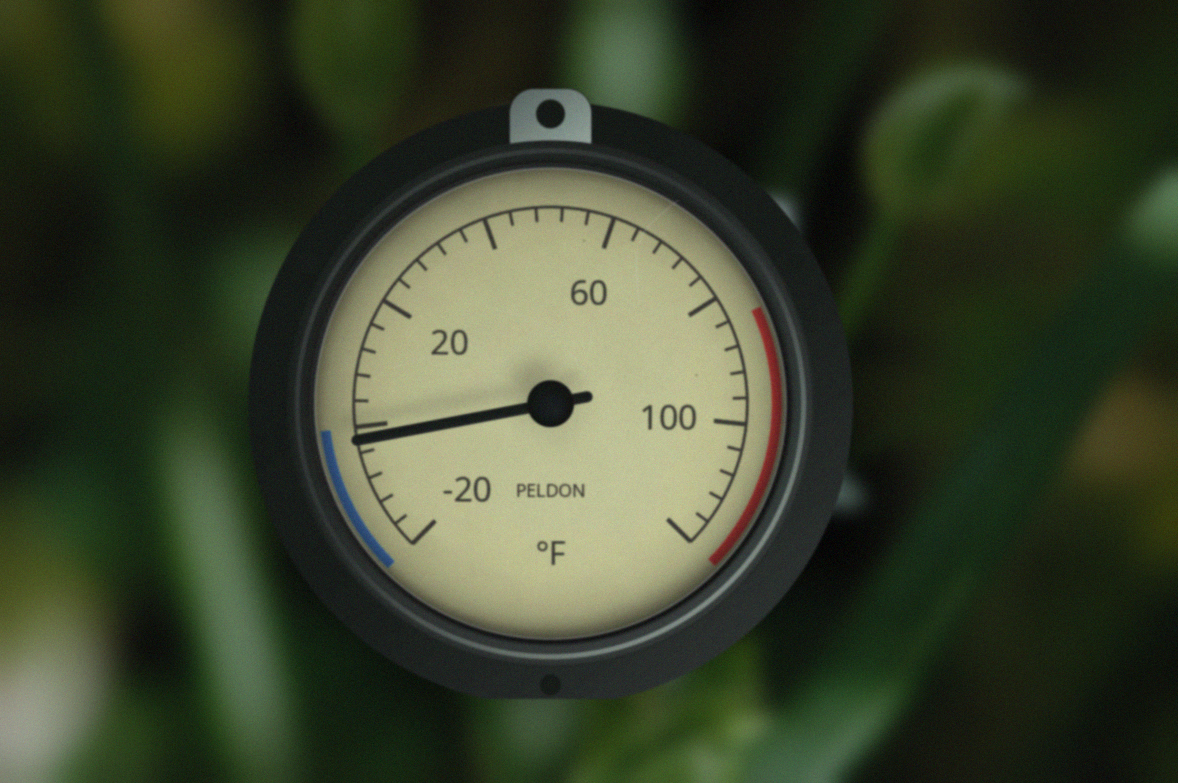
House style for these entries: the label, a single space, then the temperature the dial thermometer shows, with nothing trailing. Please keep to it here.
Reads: -2 °F
